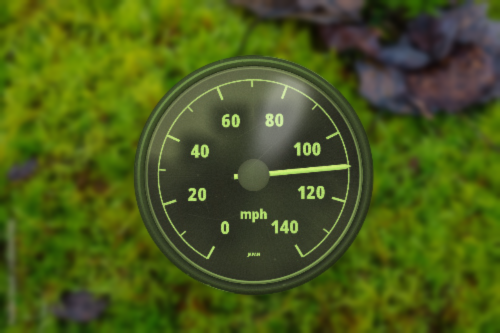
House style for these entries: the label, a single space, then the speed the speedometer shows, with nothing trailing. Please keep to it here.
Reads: 110 mph
